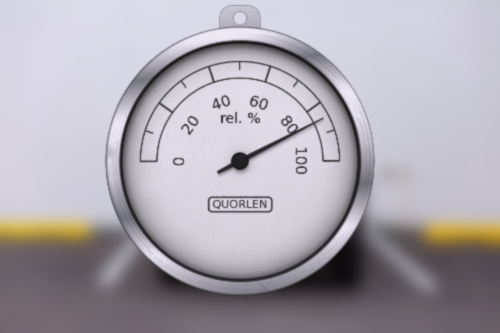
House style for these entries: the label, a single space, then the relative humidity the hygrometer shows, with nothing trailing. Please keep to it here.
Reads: 85 %
